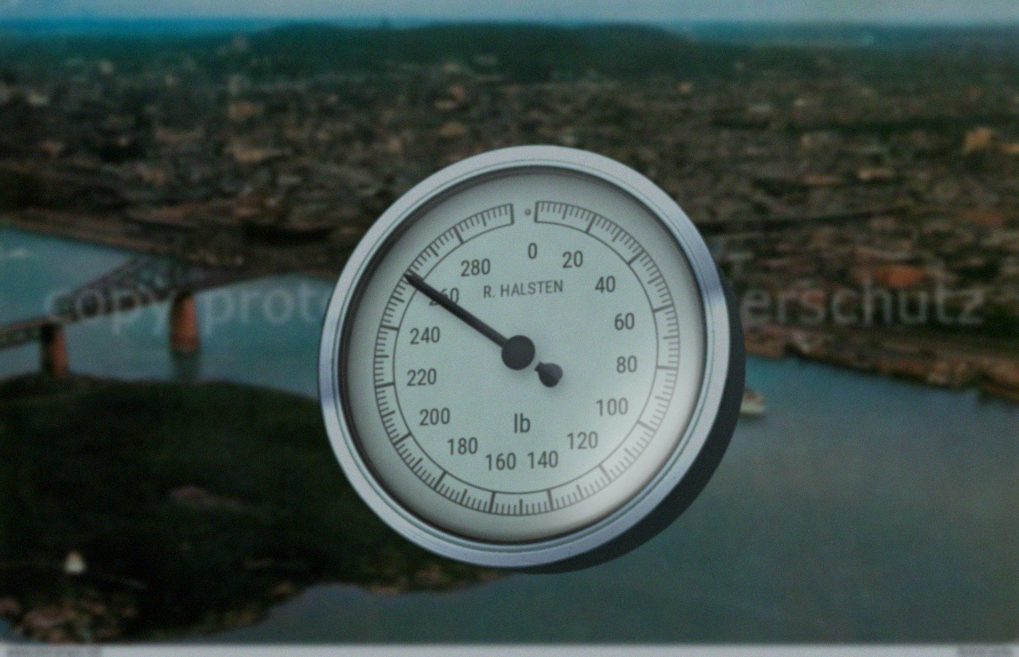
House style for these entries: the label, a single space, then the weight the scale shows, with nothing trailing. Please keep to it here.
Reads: 258 lb
